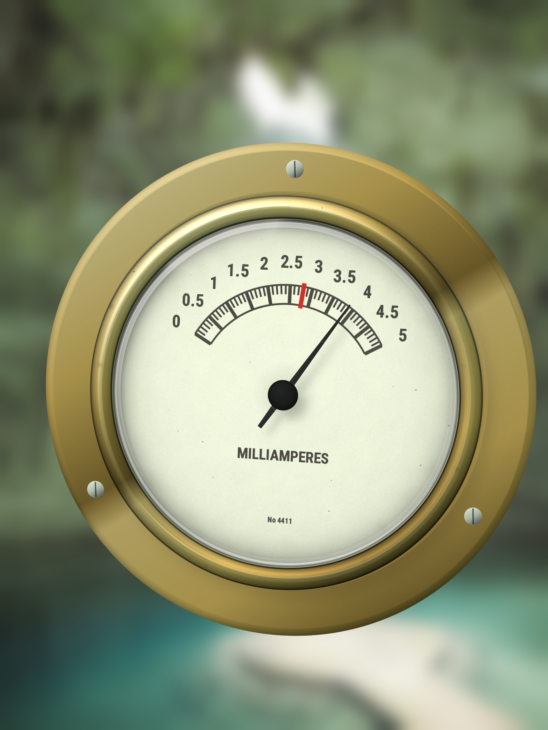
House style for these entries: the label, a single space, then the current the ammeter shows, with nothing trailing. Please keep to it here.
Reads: 3.9 mA
